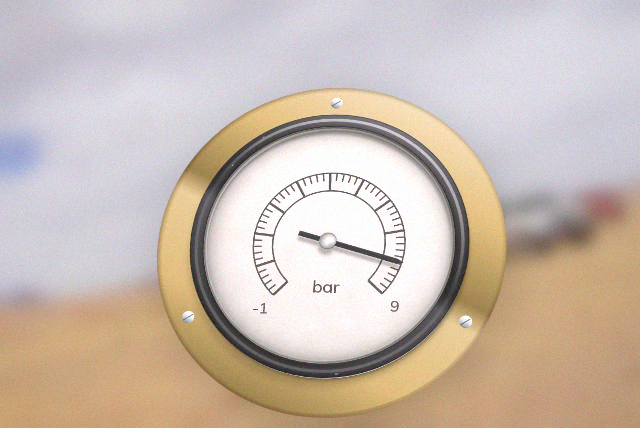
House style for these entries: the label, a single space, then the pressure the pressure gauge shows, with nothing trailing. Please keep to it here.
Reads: 8 bar
